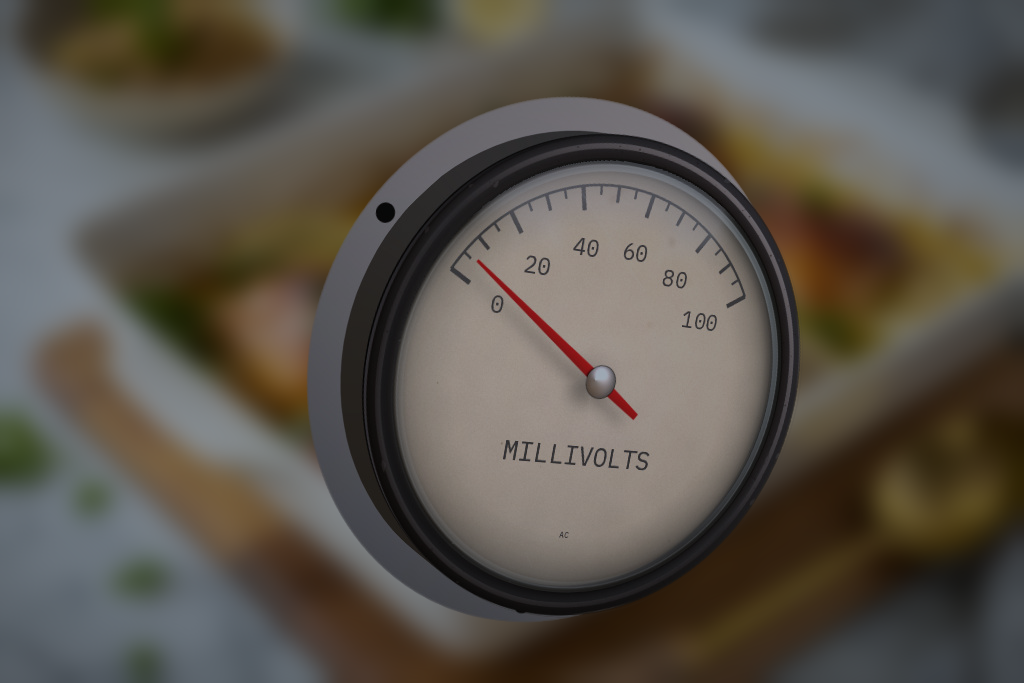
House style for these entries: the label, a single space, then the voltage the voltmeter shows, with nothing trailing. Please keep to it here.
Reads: 5 mV
